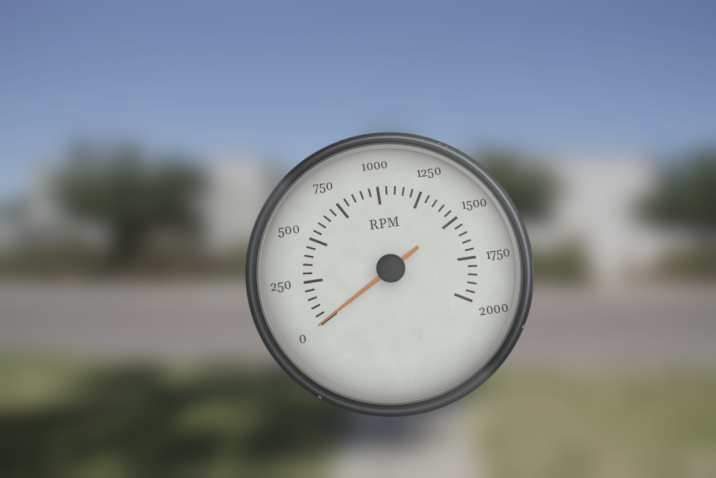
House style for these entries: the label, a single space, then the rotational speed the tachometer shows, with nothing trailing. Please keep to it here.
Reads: 0 rpm
